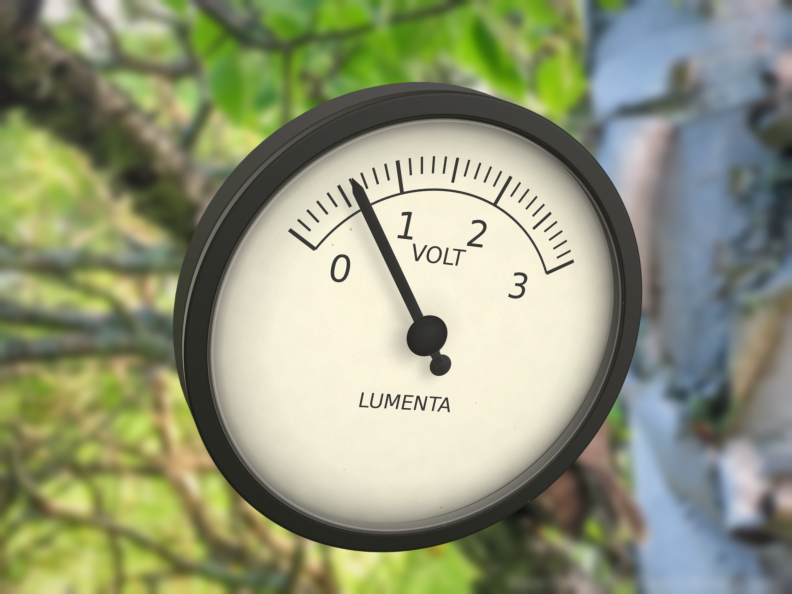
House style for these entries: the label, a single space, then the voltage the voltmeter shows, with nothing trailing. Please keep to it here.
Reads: 0.6 V
